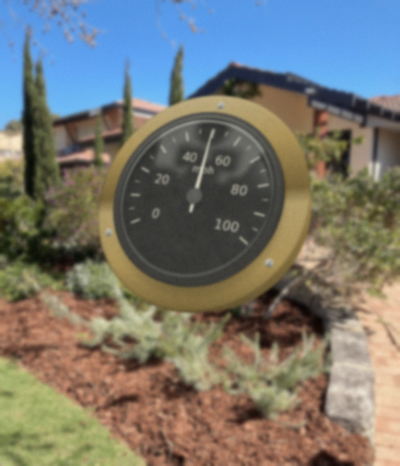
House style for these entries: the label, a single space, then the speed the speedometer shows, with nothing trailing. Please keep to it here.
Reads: 50 mph
